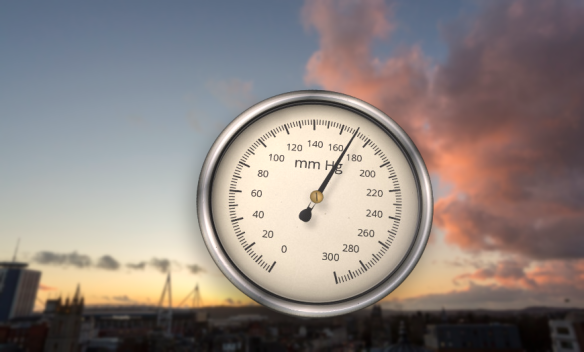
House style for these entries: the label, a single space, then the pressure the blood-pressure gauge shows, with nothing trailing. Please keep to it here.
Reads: 170 mmHg
